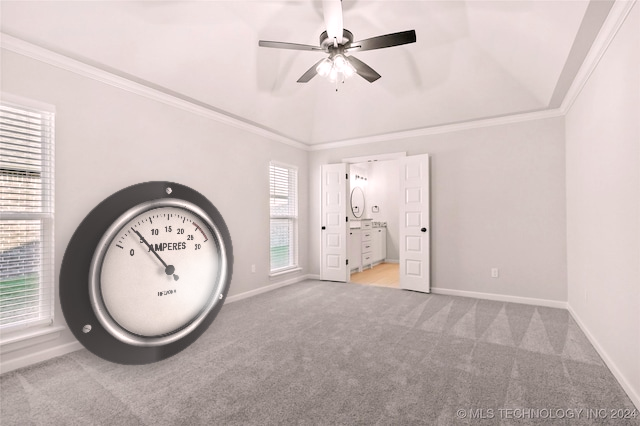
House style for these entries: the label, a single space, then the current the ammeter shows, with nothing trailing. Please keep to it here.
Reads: 5 A
